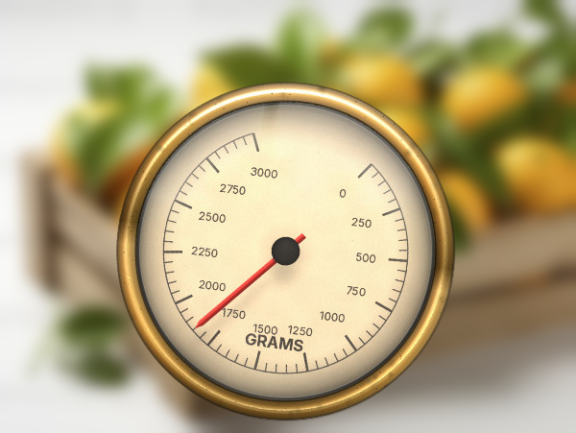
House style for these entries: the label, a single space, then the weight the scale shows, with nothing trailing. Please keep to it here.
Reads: 1850 g
